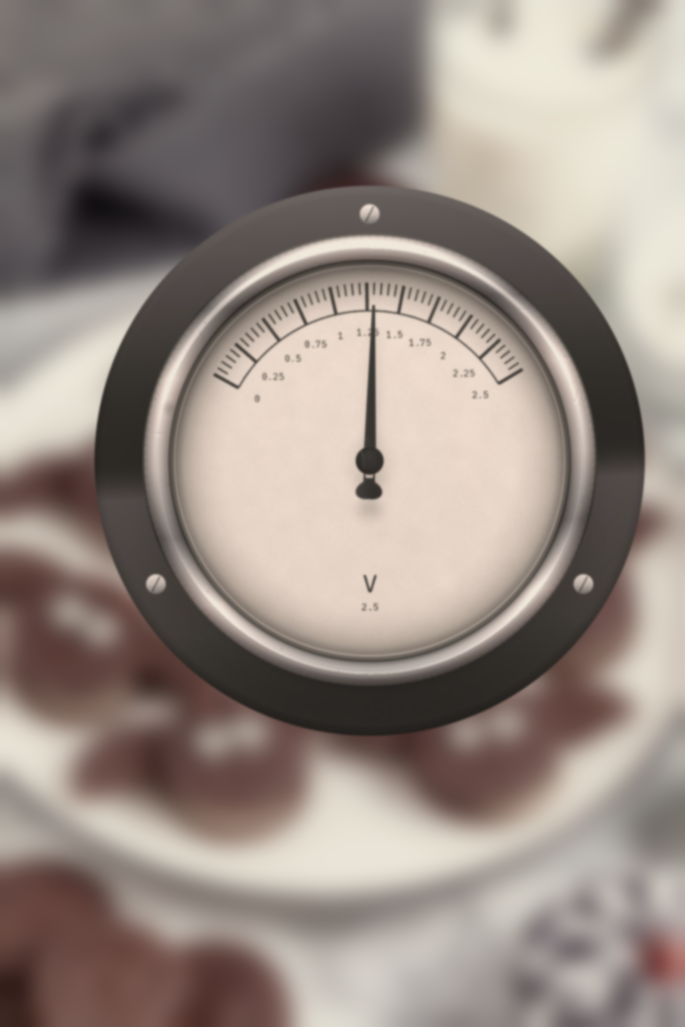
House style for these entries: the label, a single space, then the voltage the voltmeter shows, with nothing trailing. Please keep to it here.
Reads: 1.3 V
